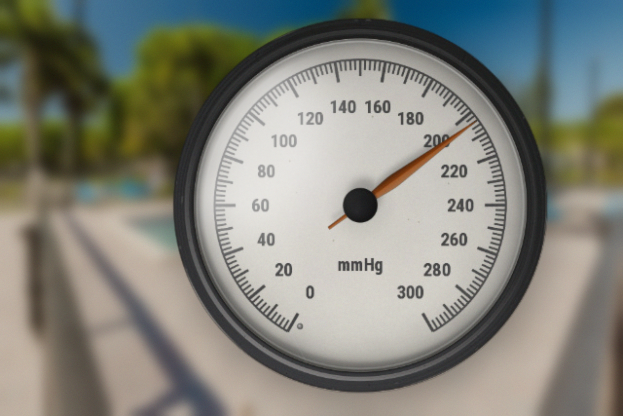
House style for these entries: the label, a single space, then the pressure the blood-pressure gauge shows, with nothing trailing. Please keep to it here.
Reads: 204 mmHg
